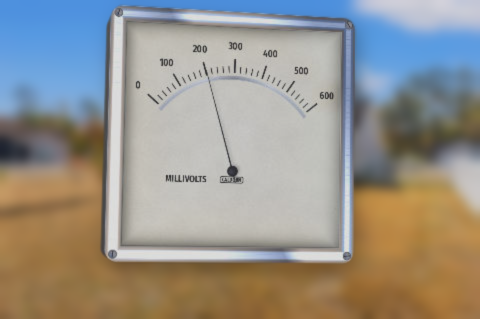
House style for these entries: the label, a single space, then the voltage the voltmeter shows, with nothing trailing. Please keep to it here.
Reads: 200 mV
